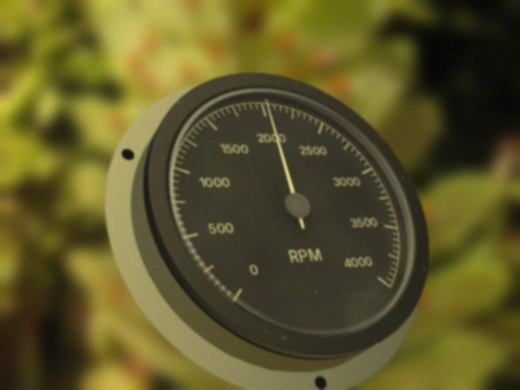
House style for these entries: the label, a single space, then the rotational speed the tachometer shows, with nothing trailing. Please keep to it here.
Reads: 2000 rpm
